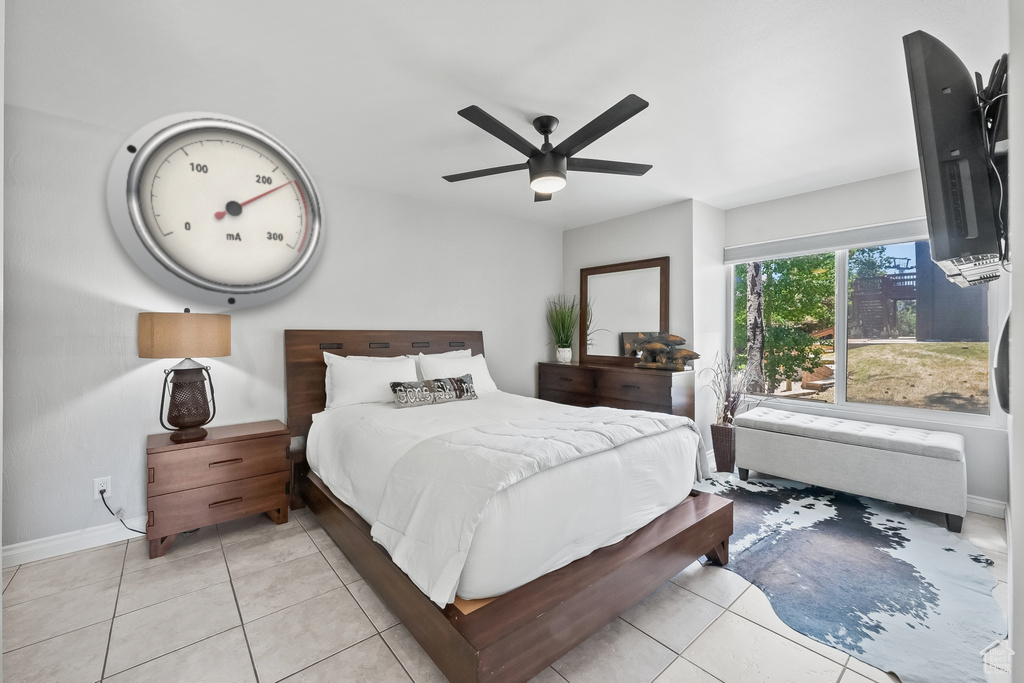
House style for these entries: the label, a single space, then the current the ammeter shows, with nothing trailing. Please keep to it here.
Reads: 220 mA
